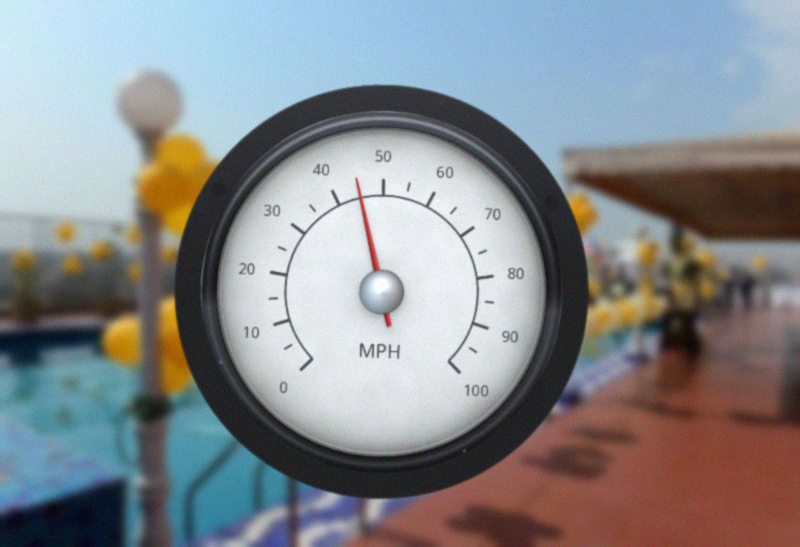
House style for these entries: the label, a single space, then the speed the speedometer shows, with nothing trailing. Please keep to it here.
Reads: 45 mph
